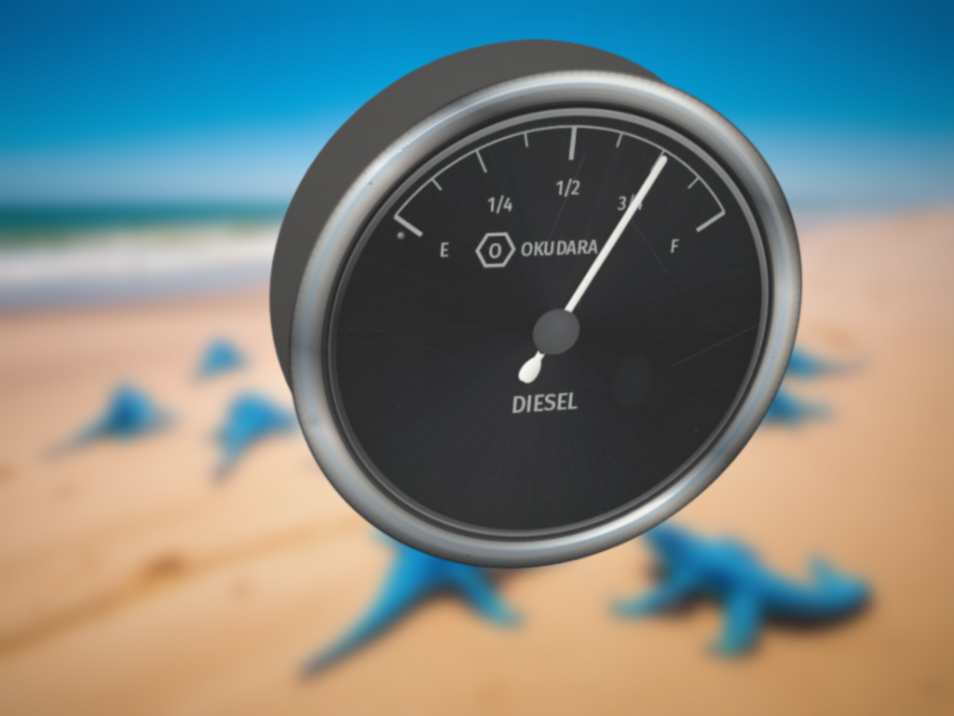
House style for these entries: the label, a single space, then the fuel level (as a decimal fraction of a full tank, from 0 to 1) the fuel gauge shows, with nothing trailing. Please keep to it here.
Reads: 0.75
